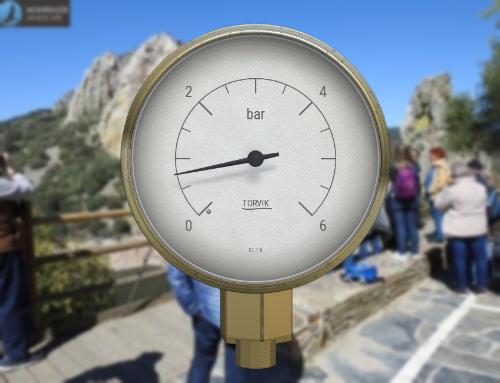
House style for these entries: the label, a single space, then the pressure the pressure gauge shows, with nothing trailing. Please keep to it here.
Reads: 0.75 bar
